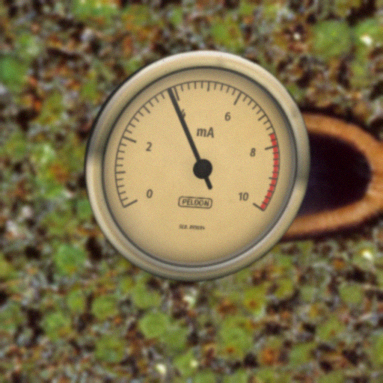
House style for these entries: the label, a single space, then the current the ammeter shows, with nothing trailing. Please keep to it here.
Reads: 3.8 mA
